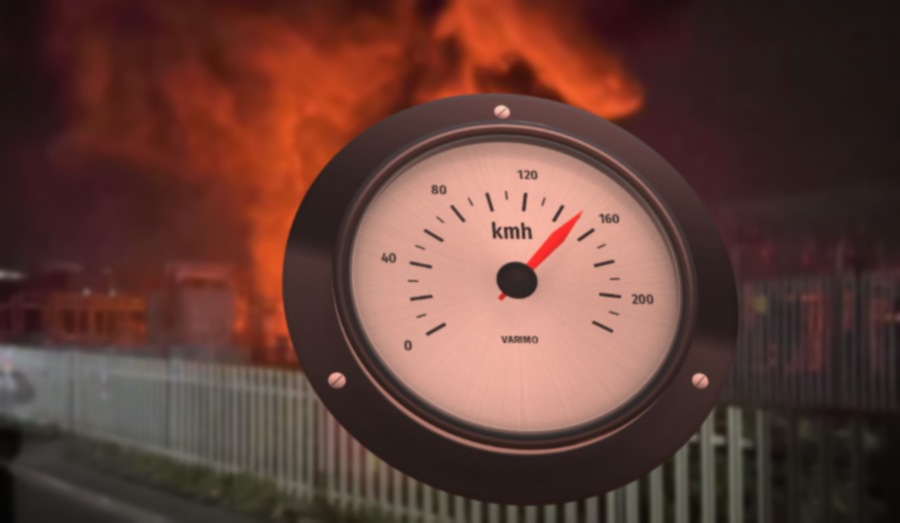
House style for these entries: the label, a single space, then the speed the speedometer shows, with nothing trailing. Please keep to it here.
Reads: 150 km/h
